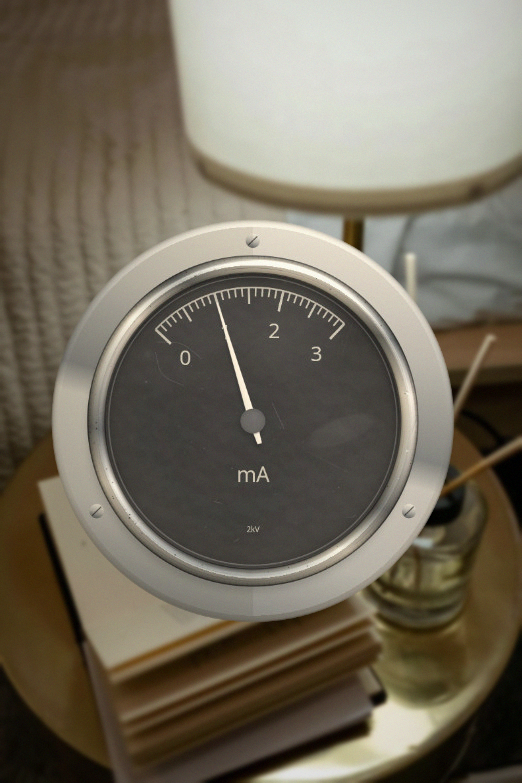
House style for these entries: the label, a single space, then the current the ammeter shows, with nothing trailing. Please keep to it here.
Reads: 1 mA
